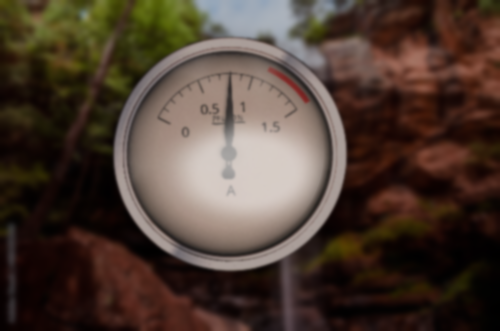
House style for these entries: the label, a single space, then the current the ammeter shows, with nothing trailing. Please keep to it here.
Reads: 0.8 A
